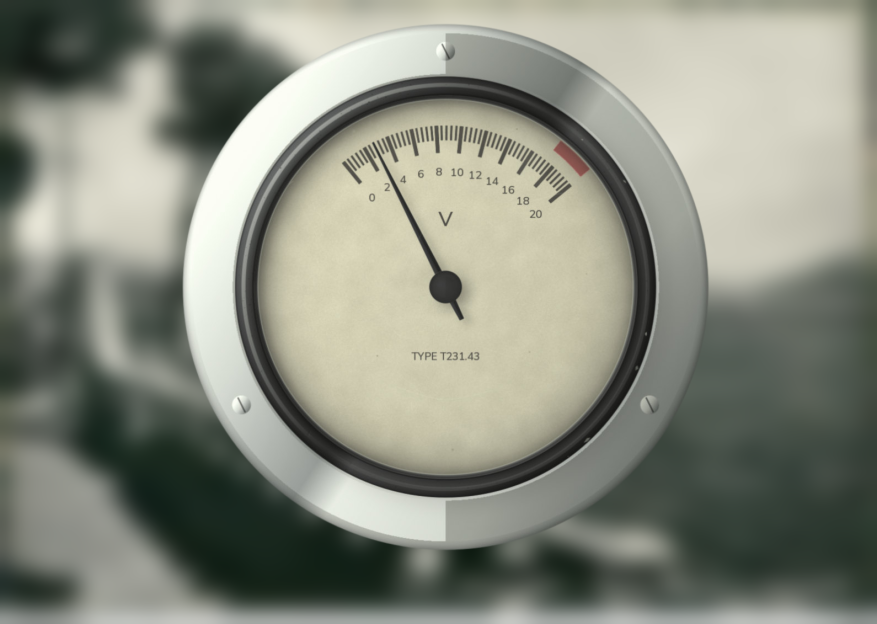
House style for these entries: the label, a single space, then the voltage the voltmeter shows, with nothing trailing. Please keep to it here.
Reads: 2.8 V
